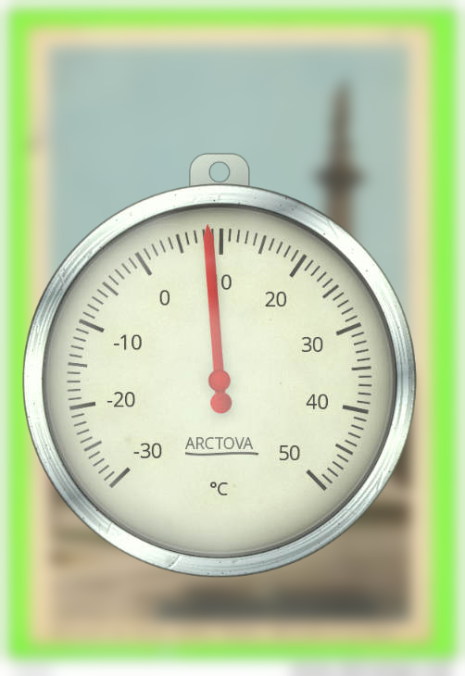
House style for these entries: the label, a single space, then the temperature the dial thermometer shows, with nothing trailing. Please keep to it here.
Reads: 8.5 °C
